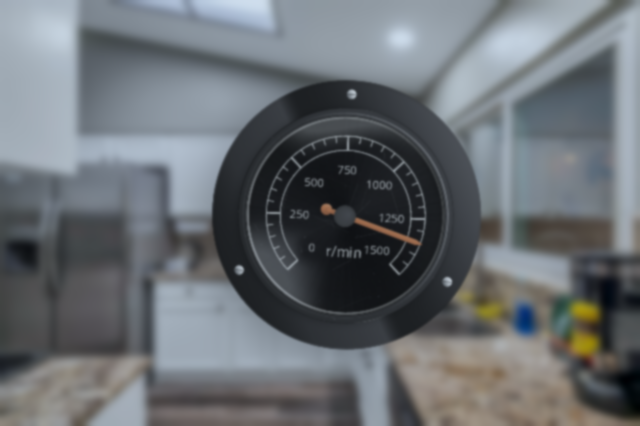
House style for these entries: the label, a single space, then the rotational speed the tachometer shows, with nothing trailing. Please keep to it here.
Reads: 1350 rpm
